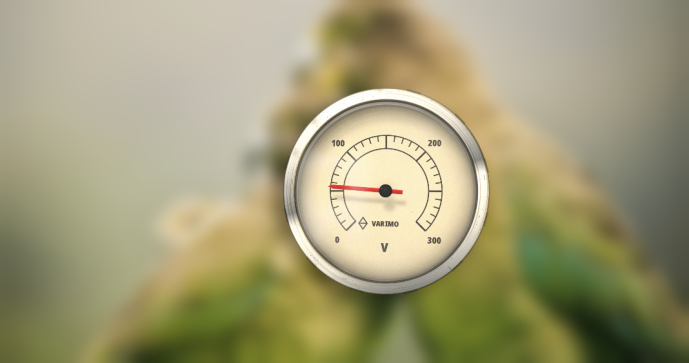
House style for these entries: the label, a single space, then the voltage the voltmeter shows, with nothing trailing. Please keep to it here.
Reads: 55 V
